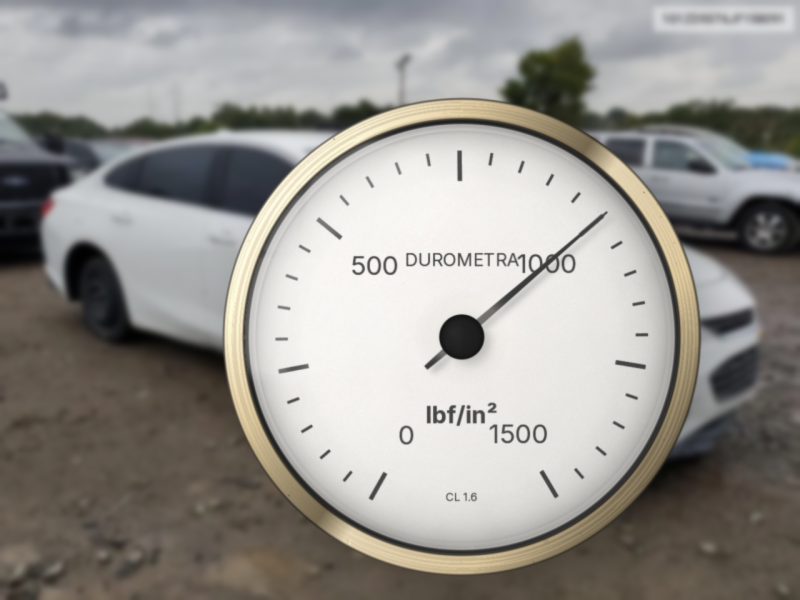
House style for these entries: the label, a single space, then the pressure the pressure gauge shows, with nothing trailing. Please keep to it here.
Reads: 1000 psi
